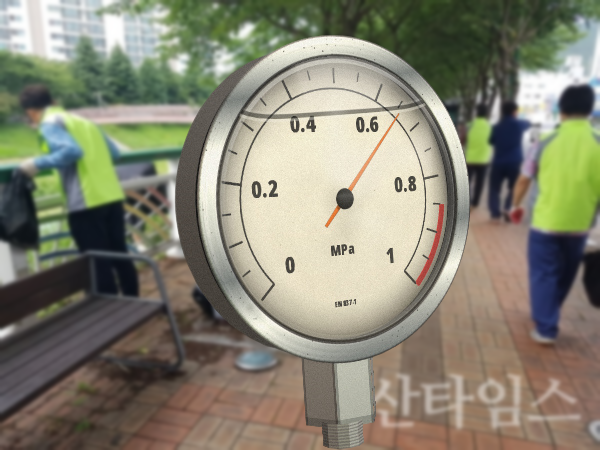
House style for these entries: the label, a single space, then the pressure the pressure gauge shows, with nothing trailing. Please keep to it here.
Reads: 0.65 MPa
